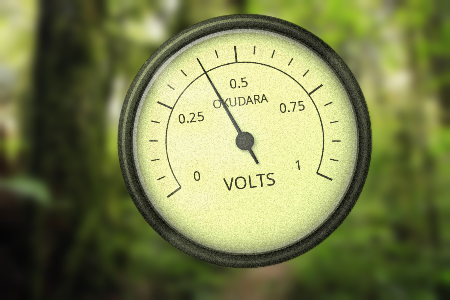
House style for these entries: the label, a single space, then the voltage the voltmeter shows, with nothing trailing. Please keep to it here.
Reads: 0.4 V
